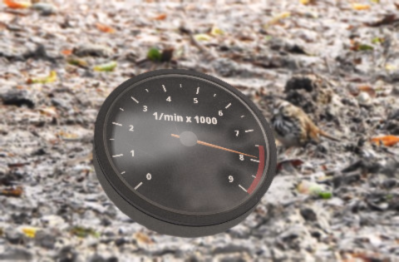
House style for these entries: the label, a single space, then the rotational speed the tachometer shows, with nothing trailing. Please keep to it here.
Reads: 8000 rpm
